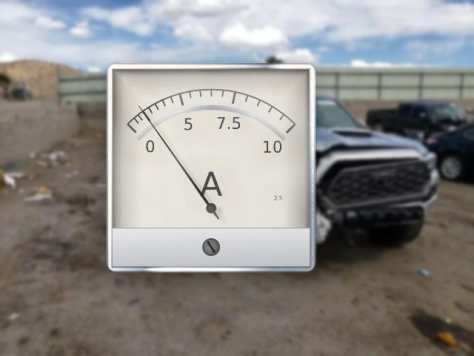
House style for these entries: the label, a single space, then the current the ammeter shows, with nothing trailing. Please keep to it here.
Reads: 2.5 A
